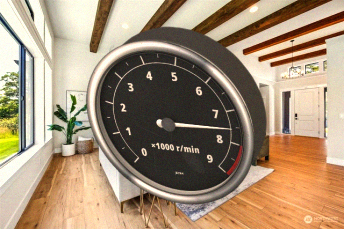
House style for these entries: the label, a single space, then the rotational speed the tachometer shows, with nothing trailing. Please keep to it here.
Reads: 7500 rpm
